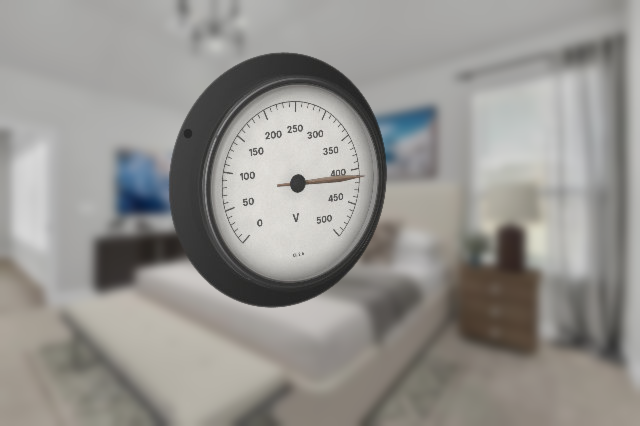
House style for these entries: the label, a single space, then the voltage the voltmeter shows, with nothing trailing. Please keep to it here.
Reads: 410 V
